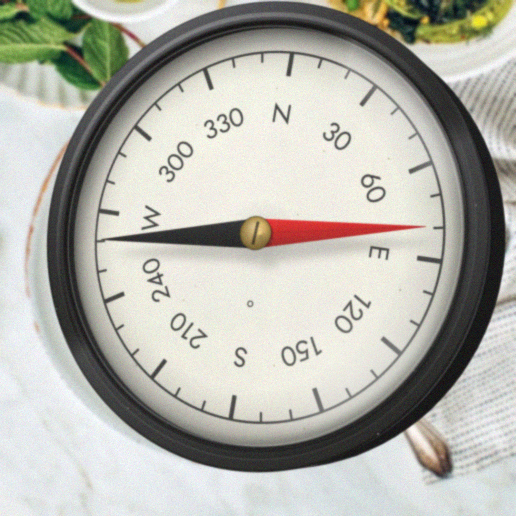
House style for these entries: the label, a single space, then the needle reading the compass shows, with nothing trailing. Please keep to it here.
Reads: 80 °
